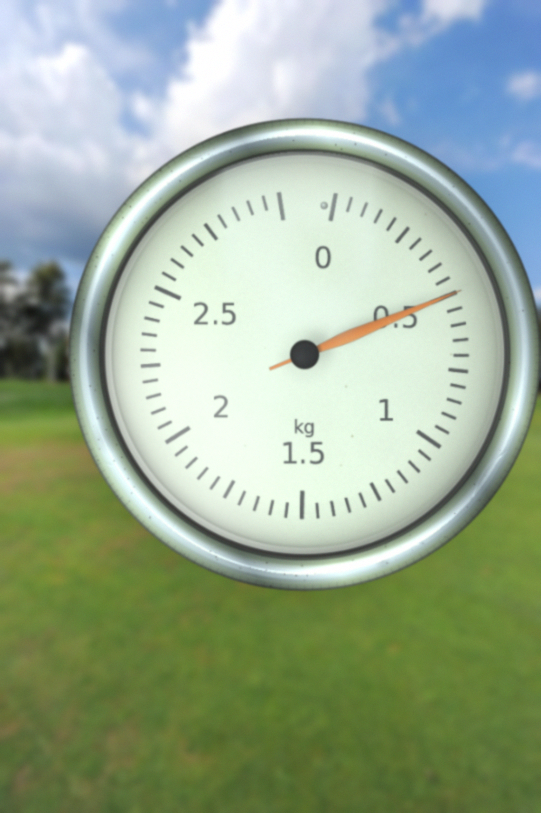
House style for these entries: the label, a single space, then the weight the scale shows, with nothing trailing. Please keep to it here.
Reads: 0.5 kg
